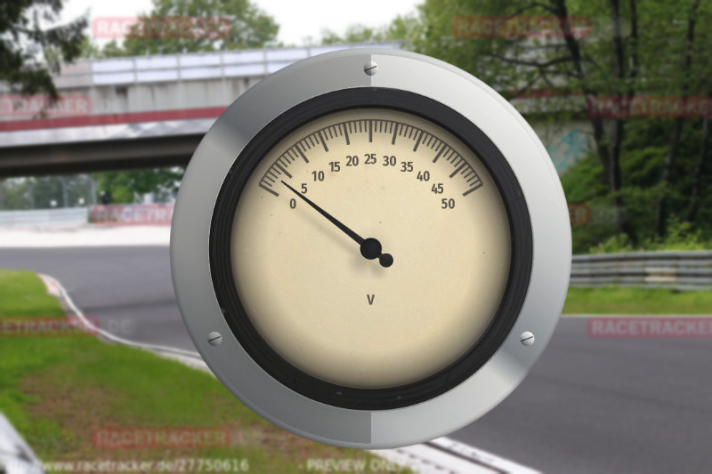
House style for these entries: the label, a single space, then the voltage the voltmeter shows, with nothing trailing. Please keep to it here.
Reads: 3 V
